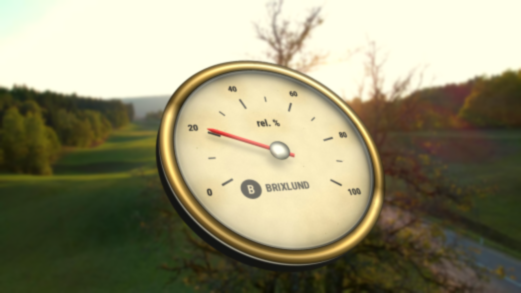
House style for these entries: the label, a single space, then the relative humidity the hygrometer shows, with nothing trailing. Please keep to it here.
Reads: 20 %
